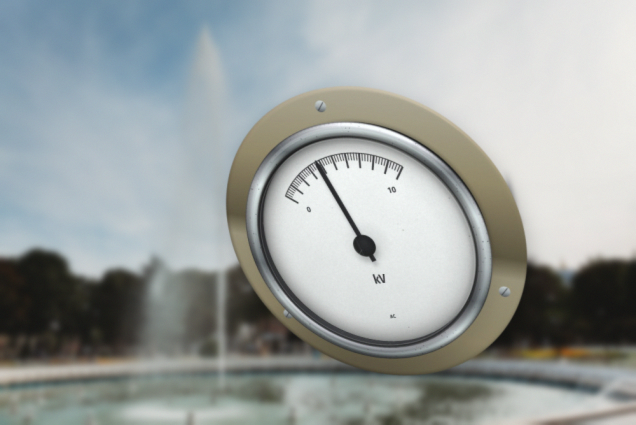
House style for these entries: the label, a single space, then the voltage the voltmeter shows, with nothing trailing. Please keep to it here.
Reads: 4 kV
